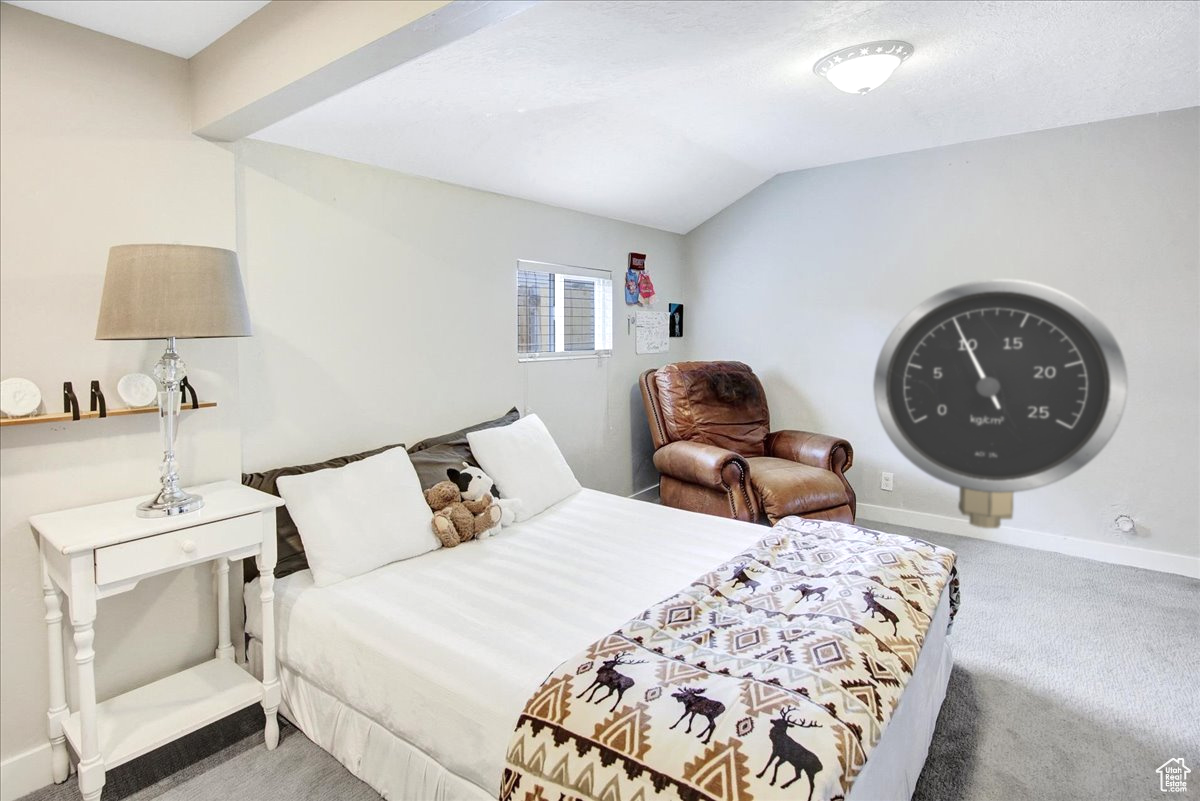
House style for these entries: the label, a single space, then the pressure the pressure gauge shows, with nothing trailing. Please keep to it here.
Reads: 10 kg/cm²
